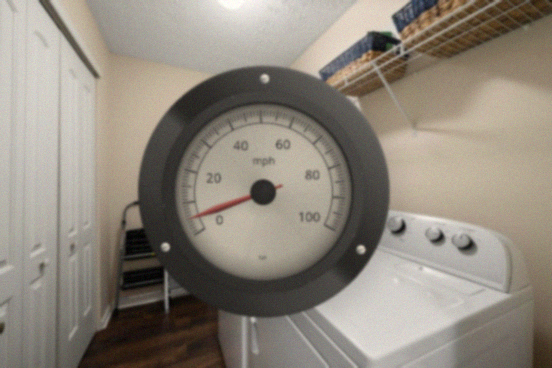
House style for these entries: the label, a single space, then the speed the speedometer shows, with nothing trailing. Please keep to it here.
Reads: 5 mph
